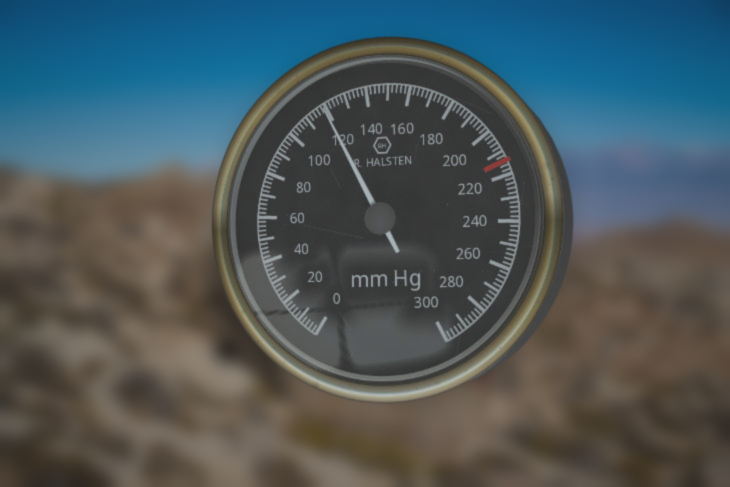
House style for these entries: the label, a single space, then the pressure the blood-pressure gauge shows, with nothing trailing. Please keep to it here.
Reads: 120 mmHg
